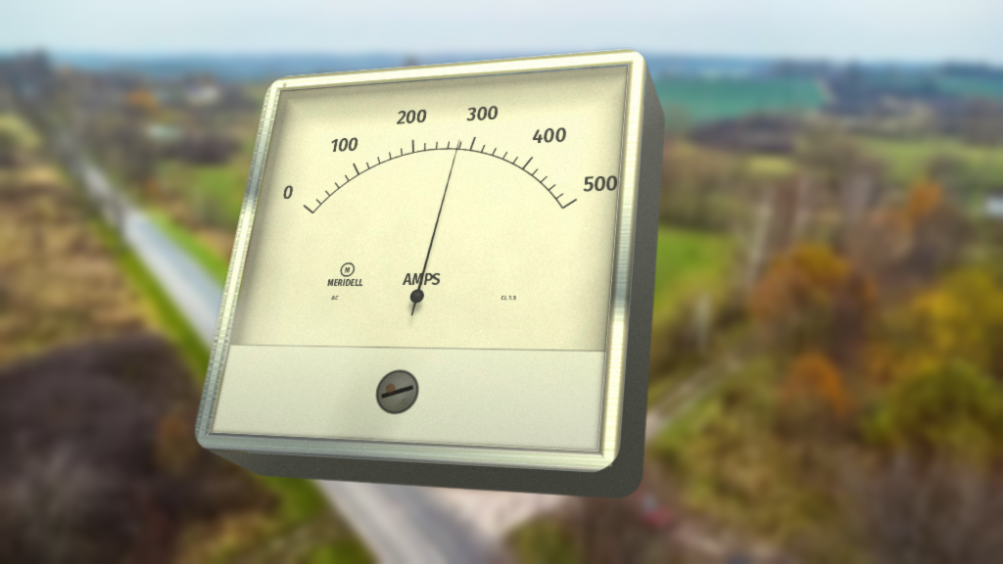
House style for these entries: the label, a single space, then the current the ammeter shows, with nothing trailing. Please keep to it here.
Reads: 280 A
